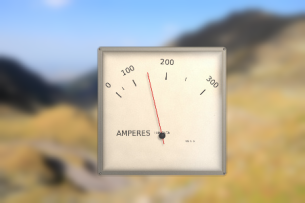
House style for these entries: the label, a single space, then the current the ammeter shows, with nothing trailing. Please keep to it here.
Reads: 150 A
